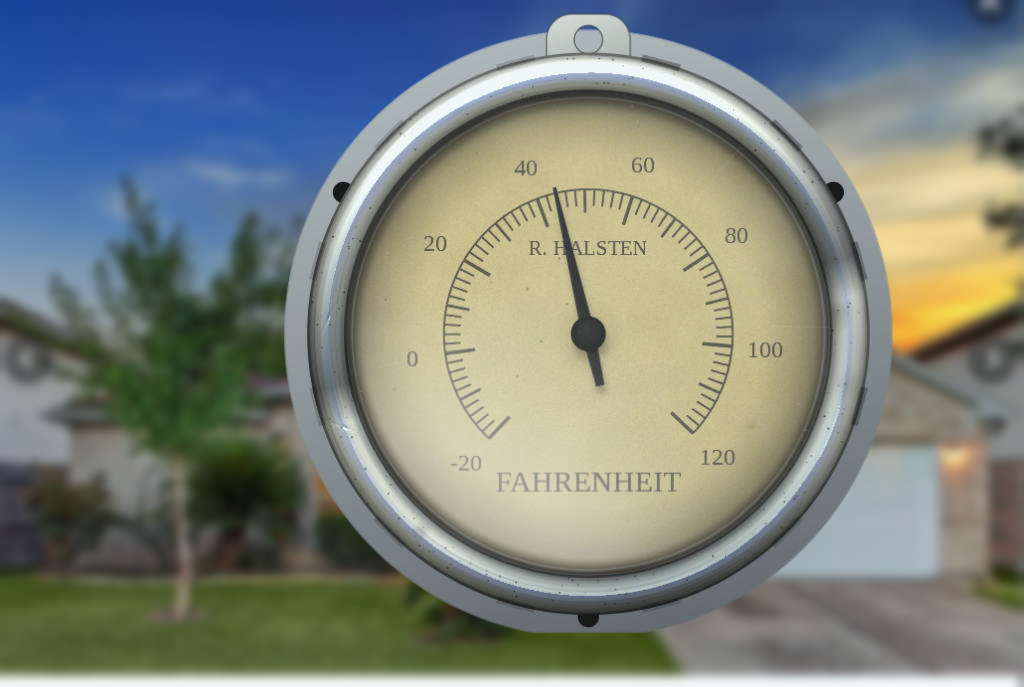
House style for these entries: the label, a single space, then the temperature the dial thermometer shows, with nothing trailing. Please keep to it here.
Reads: 44 °F
